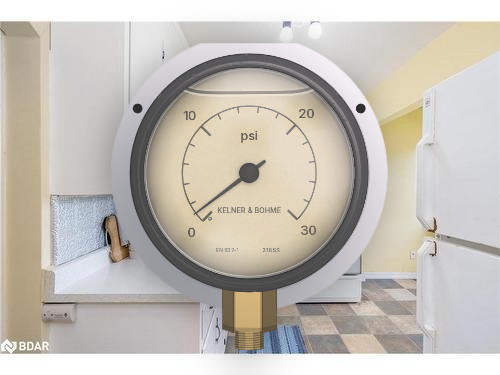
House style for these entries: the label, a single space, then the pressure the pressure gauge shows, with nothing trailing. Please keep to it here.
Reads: 1 psi
